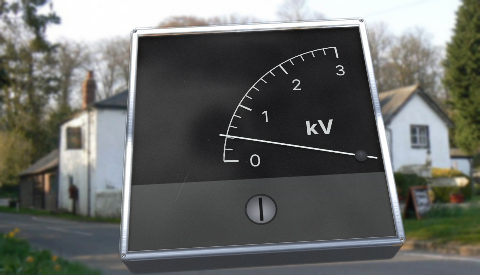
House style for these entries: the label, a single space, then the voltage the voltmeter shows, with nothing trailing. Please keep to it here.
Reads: 0.4 kV
